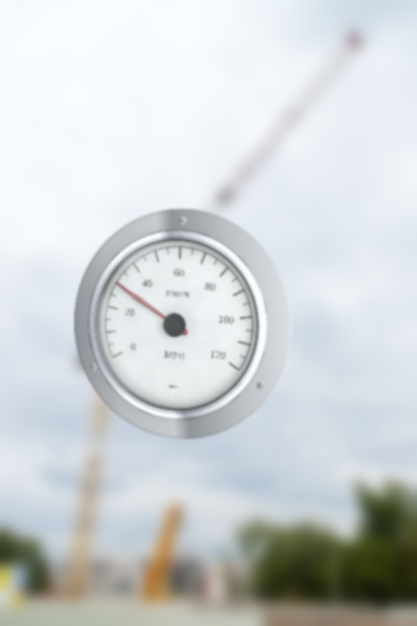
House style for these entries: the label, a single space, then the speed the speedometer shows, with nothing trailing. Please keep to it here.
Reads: 30 mph
